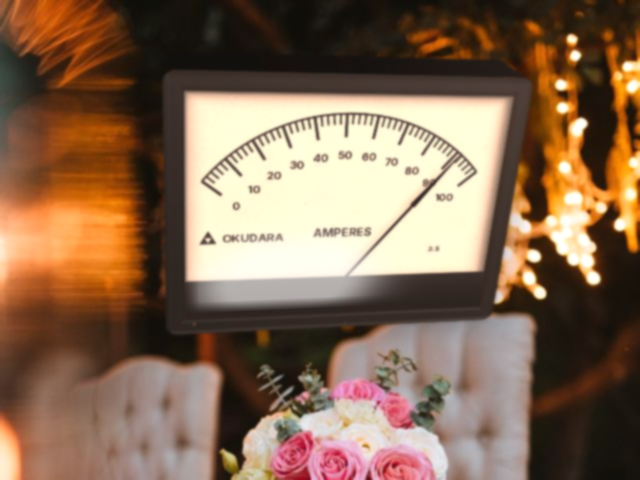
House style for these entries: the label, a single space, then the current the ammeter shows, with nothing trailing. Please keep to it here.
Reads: 90 A
